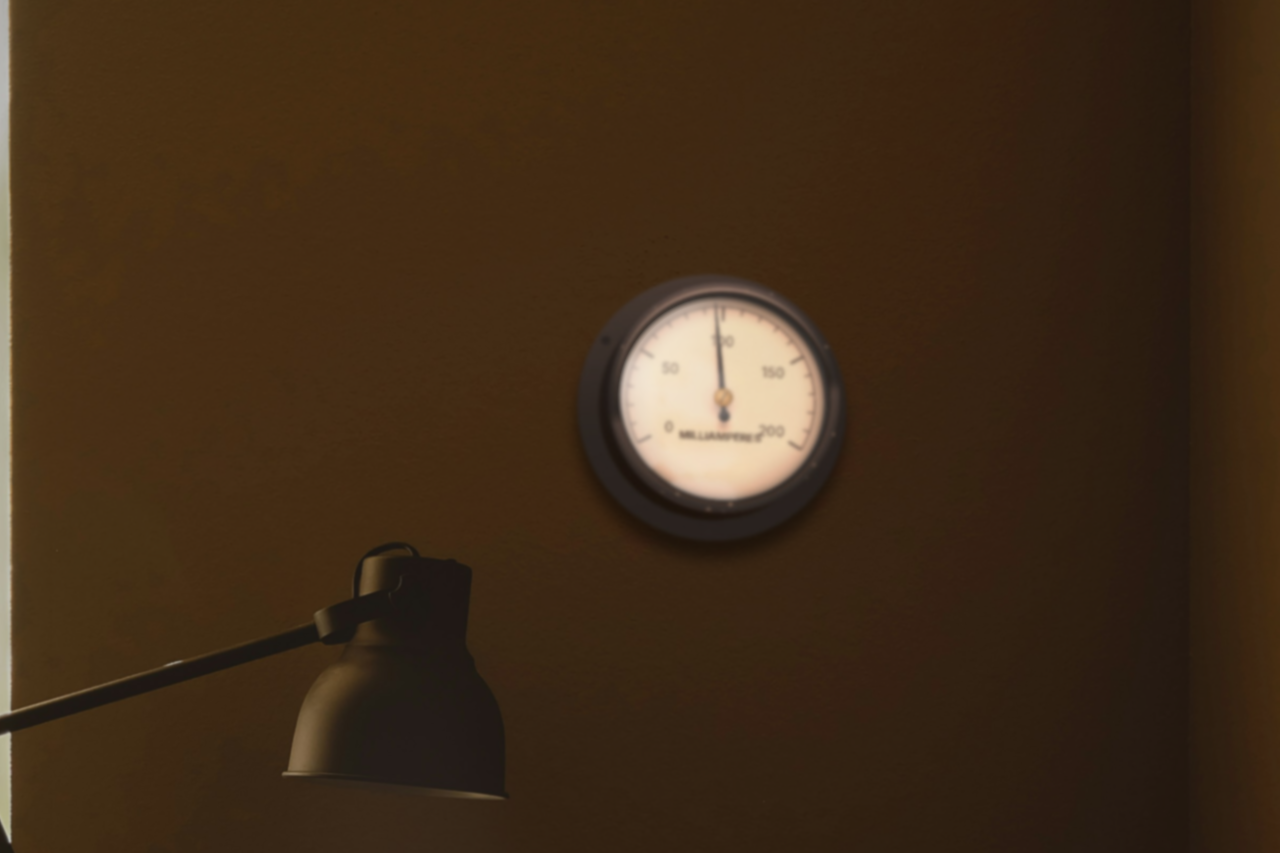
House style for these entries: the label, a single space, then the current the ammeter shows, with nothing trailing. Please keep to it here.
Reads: 95 mA
